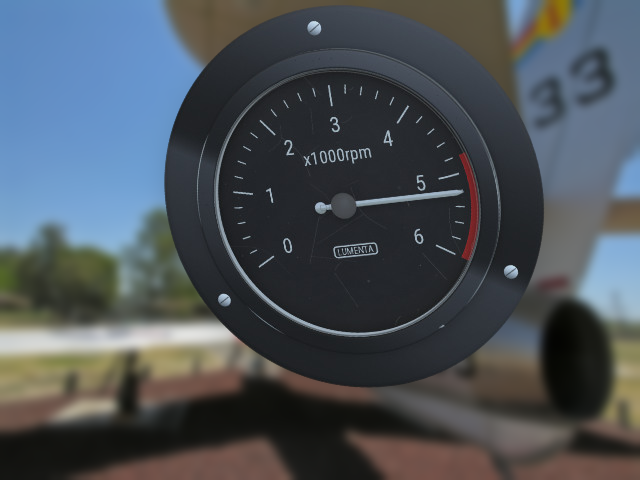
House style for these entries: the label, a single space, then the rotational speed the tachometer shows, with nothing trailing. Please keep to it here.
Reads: 5200 rpm
